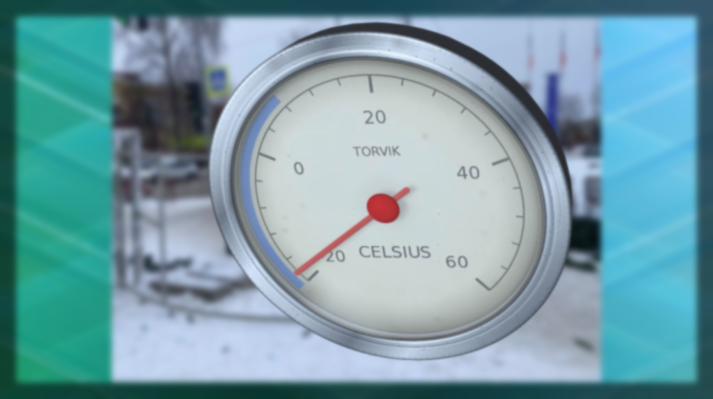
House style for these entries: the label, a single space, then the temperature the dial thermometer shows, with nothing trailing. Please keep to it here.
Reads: -18 °C
